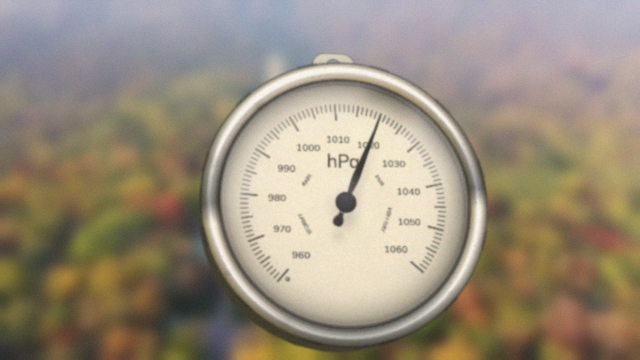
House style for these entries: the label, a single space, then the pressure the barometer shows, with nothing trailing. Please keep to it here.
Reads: 1020 hPa
